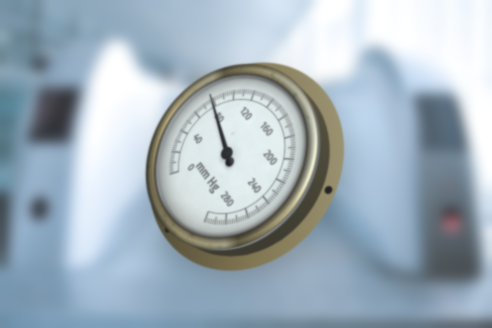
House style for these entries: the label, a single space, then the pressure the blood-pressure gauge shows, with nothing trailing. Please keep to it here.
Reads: 80 mmHg
